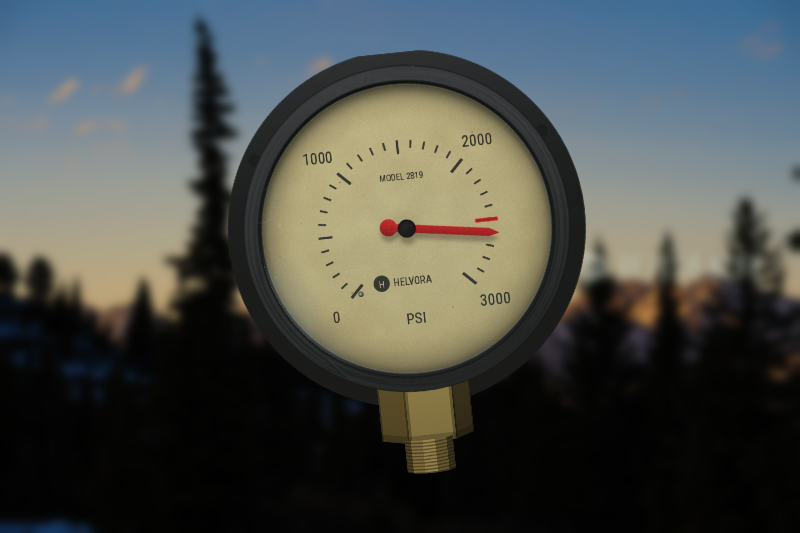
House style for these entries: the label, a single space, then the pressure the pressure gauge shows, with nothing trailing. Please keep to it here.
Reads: 2600 psi
